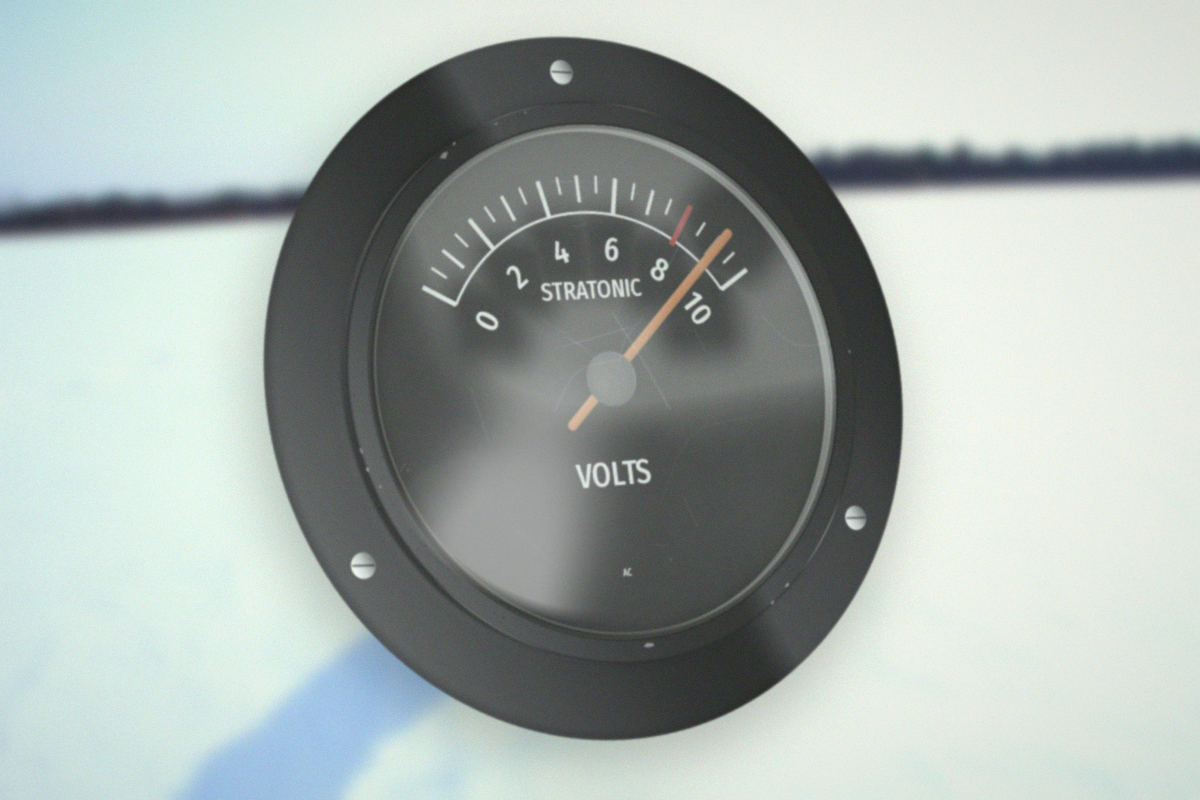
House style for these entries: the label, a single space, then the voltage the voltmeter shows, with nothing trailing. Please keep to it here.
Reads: 9 V
